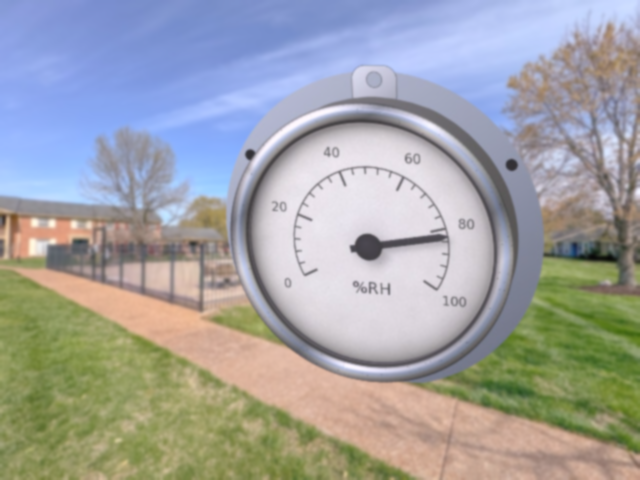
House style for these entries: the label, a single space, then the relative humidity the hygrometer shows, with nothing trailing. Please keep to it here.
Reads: 82 %
